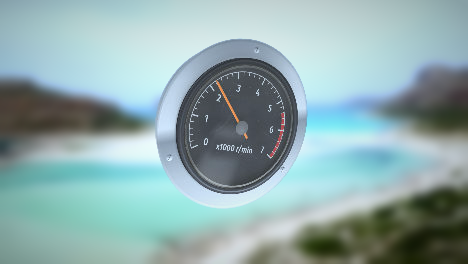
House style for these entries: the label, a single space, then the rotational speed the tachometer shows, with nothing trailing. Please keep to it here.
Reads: 2200 rpm
